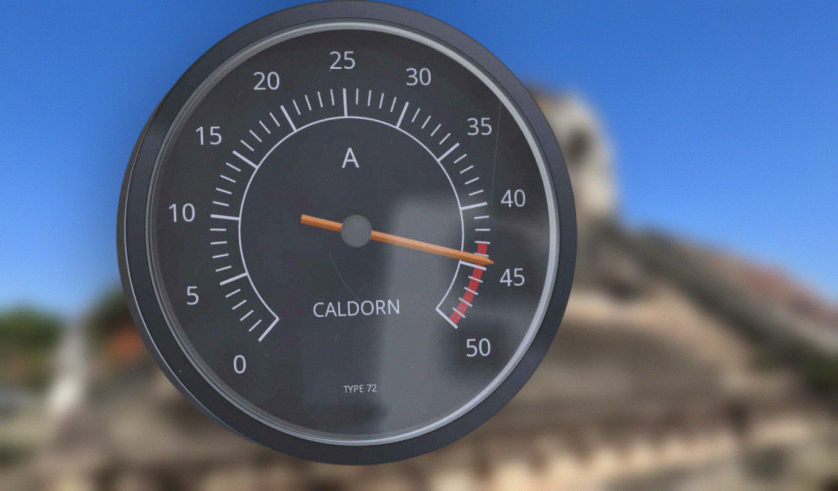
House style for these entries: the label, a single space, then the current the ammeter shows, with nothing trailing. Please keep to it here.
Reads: 44.5 A
